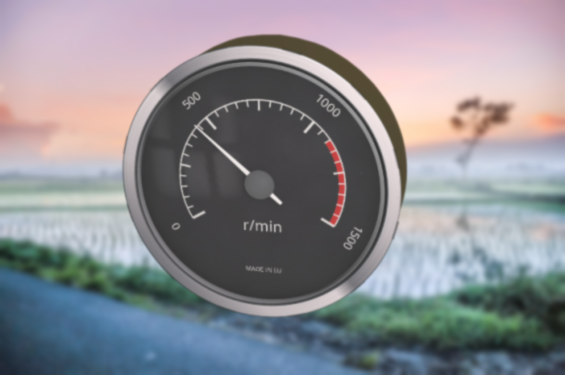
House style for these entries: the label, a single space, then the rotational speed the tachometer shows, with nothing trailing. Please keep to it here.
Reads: 450 rpm
